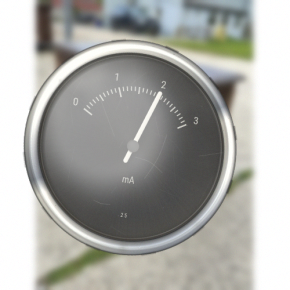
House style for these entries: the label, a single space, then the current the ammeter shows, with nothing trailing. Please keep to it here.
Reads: 2 mA
